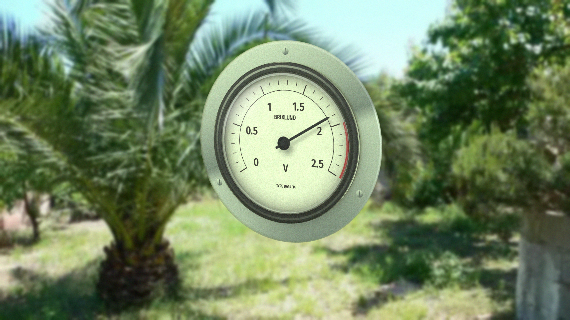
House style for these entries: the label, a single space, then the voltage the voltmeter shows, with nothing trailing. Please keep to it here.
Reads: 1.9 V
